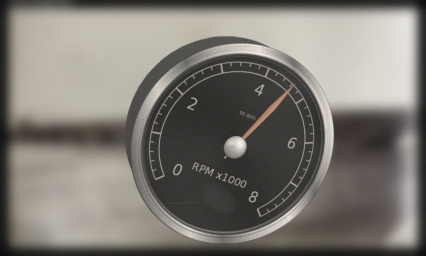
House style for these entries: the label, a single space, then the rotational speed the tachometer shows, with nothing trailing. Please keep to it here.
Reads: 4600 rpm
